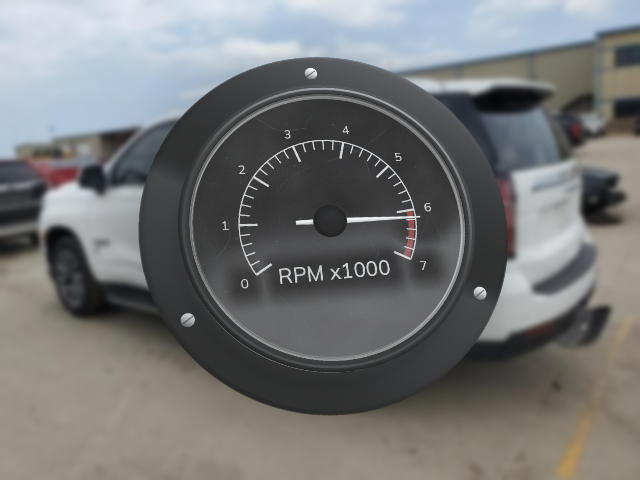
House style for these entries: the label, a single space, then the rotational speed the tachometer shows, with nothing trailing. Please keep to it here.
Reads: 6200 rpm
